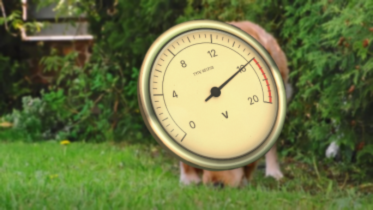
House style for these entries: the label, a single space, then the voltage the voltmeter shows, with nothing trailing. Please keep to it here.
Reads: 16 V
